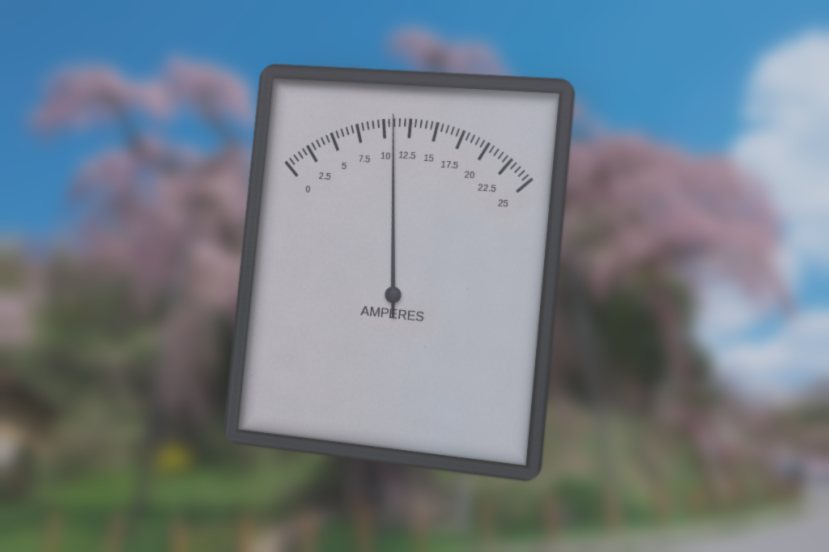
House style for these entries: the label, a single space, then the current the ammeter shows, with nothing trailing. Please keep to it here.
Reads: 11 A
